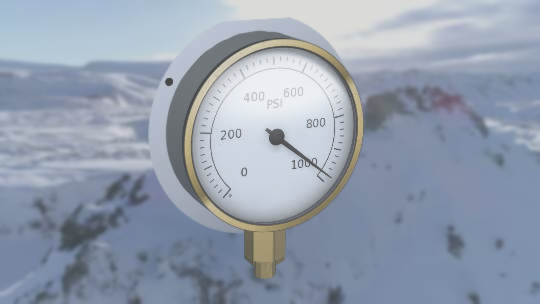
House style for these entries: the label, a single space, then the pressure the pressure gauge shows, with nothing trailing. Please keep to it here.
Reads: 980 psi
